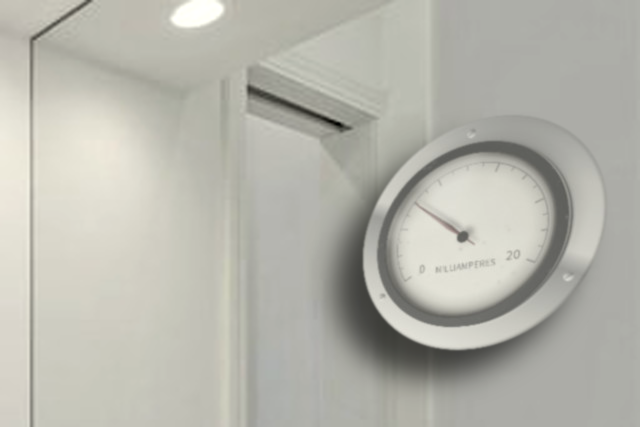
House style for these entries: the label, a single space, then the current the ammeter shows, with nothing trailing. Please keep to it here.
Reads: 6 mA
